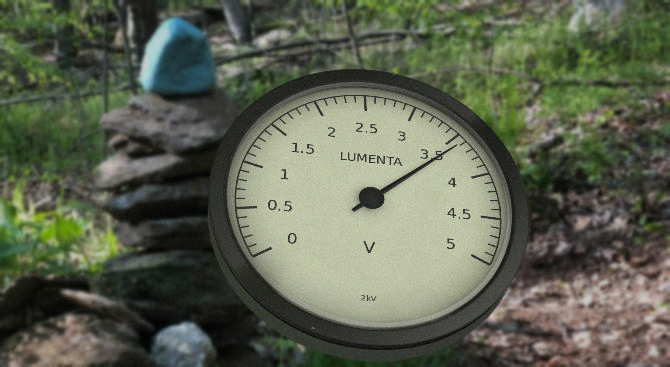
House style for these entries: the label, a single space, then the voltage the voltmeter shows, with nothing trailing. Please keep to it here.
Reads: 3.6 V
